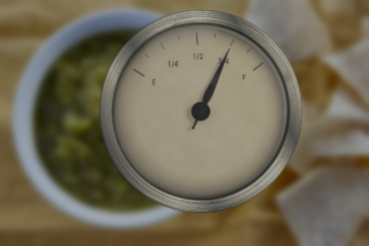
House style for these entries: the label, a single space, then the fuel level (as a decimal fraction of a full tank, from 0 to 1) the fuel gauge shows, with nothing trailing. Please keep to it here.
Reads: 0.75
